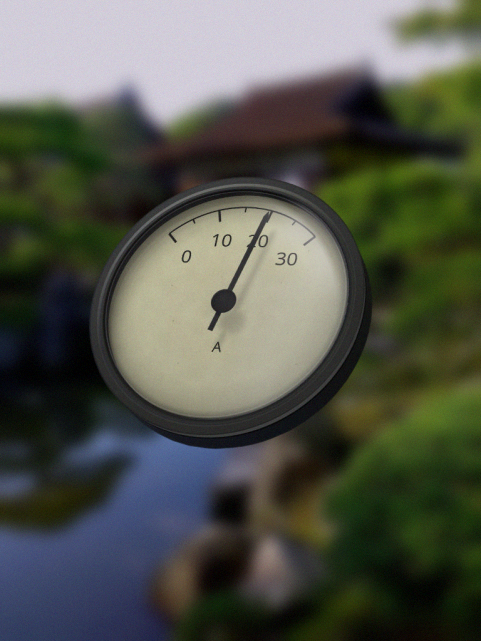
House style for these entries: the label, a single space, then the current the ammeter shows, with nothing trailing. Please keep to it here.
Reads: 20 A
